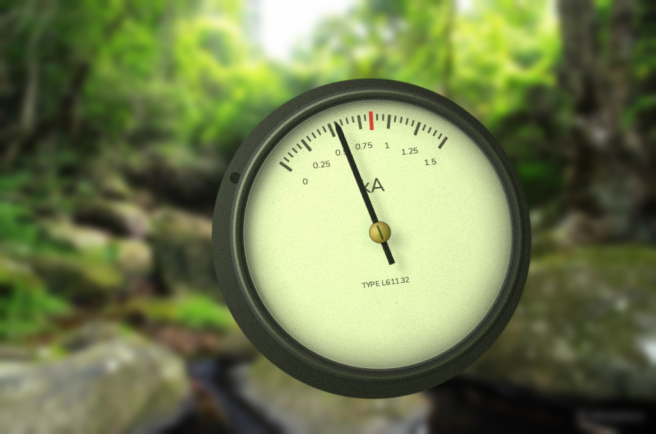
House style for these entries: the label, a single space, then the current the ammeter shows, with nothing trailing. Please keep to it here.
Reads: 0.55 kA
